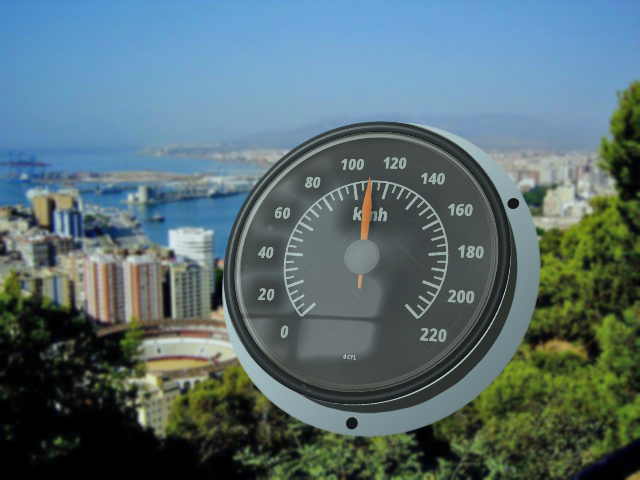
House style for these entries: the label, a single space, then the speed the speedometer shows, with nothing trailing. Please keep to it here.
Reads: 110 km/h
